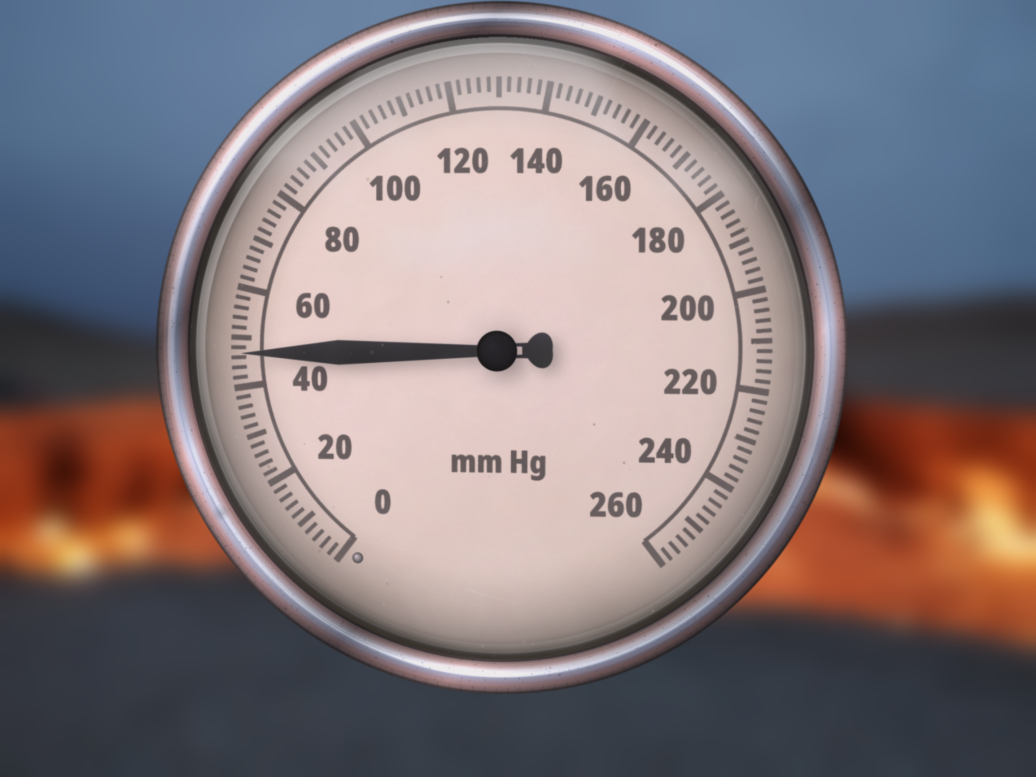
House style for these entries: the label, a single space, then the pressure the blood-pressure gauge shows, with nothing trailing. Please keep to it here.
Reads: 47 mmHg
